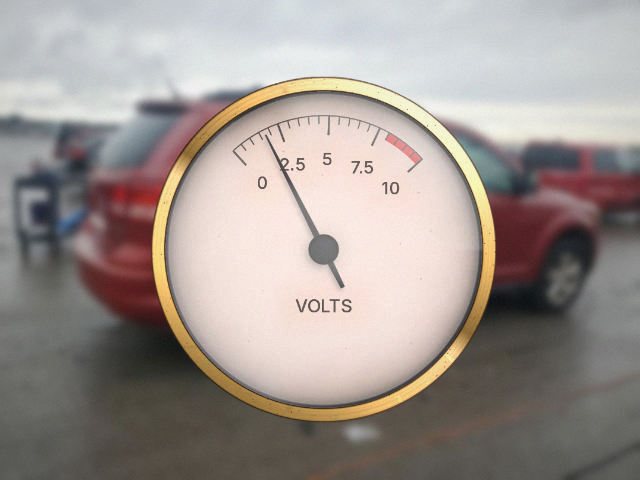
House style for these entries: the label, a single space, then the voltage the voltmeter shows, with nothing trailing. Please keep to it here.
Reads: 1.75 V
